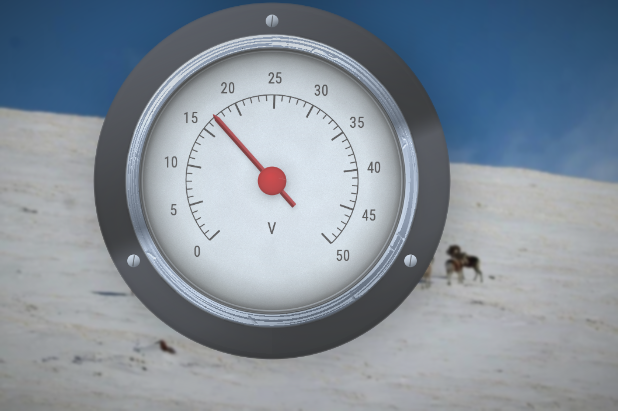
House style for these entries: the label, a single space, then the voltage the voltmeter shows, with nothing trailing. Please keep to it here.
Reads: 17 V
